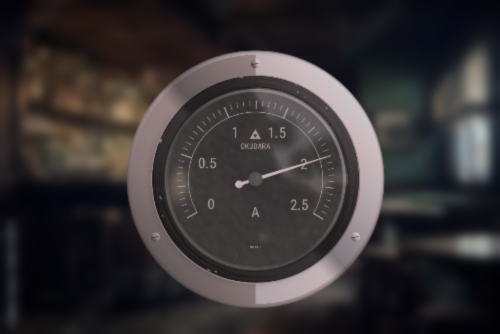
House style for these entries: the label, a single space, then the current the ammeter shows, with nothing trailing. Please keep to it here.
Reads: 2 A
